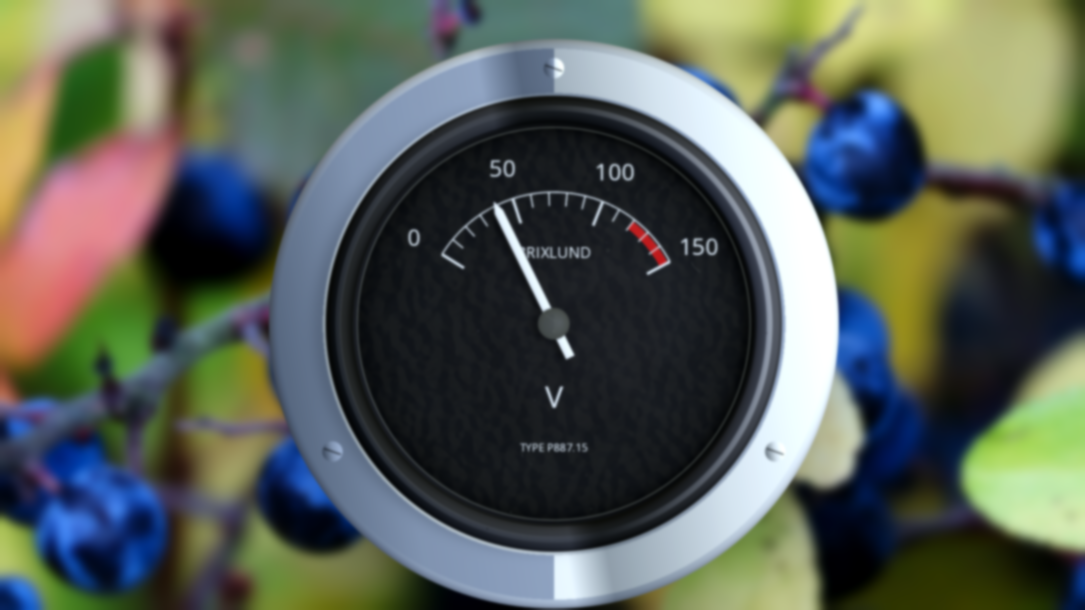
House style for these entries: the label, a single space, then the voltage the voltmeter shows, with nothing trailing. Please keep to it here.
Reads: 40 V
